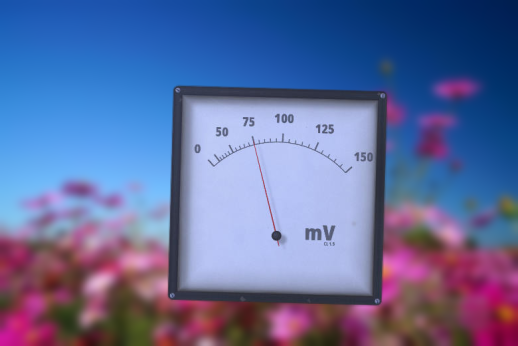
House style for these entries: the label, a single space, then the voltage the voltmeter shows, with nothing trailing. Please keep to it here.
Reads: 75 mV
